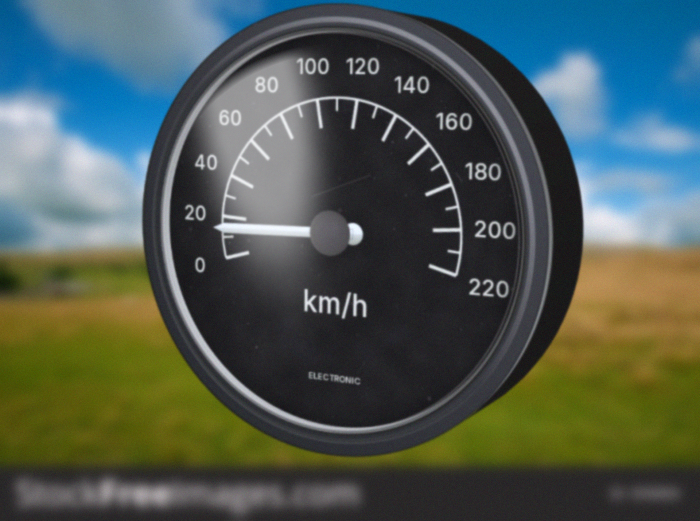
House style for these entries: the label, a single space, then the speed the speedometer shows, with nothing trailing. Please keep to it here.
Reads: 15 km/h
